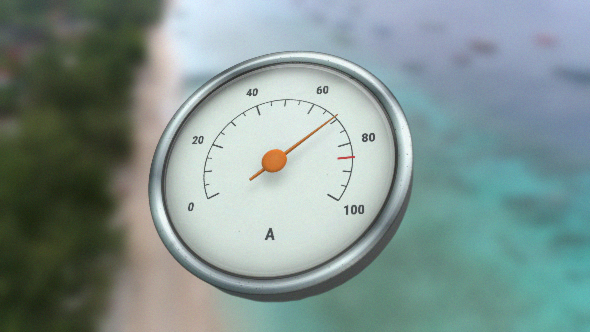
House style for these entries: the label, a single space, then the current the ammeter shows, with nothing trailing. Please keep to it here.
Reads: 70 A
